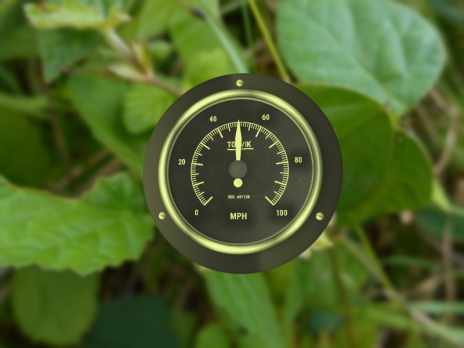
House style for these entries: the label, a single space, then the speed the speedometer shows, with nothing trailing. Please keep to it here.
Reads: 50 mph
